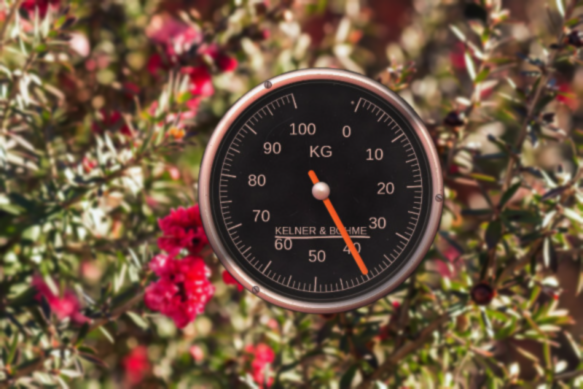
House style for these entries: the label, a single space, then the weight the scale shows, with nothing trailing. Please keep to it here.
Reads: 40 kg
